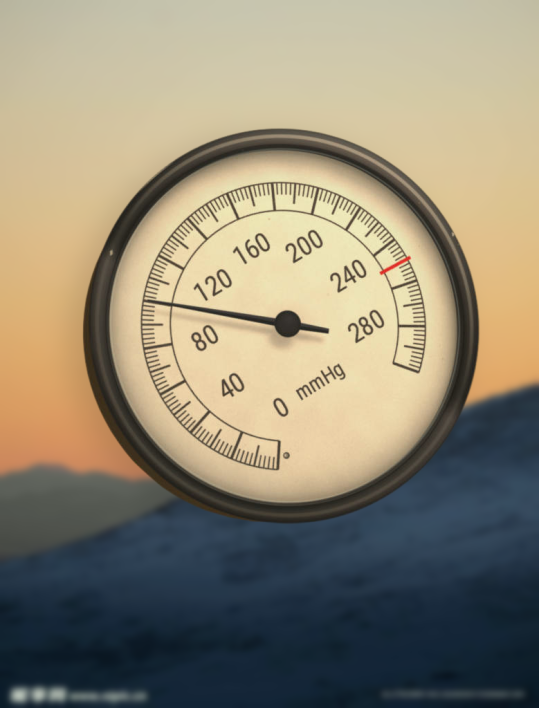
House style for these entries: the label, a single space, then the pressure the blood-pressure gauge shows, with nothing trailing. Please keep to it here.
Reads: 100 mmHg
